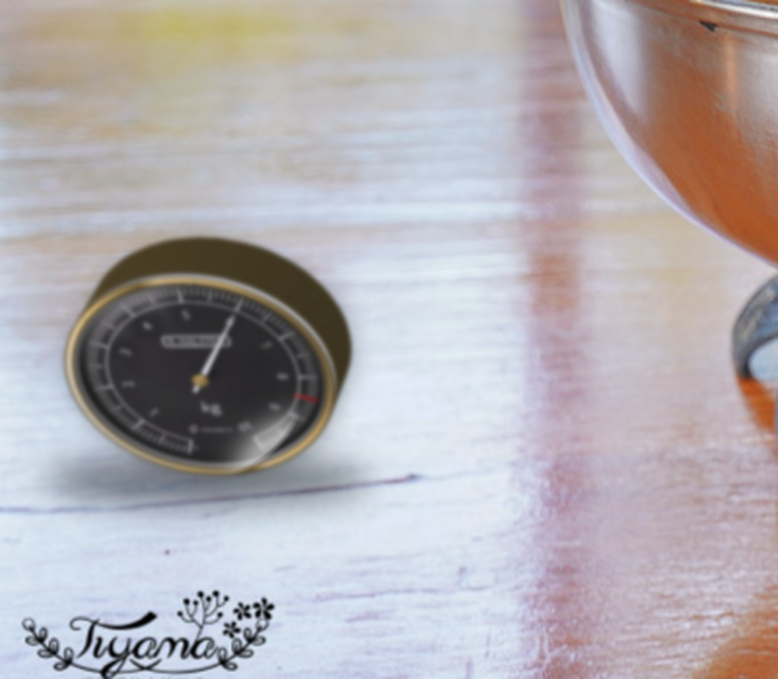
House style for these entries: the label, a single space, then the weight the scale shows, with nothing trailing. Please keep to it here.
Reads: 6 kg
